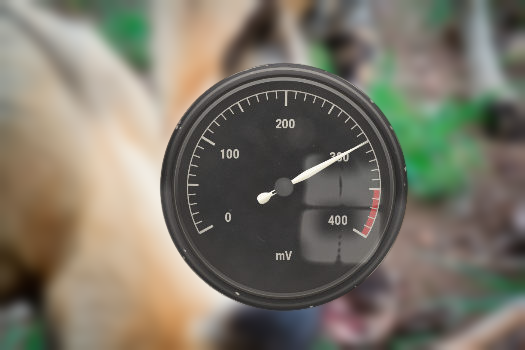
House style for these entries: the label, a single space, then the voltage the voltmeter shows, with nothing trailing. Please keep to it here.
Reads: 300 mV
